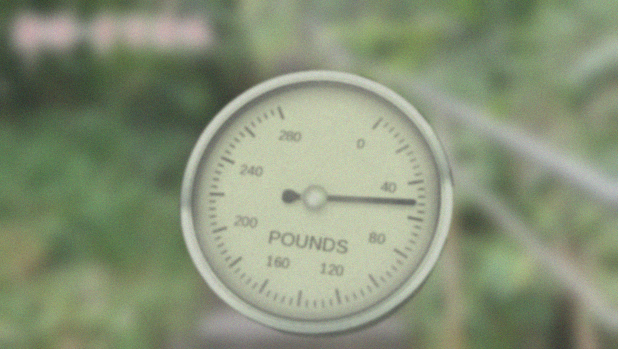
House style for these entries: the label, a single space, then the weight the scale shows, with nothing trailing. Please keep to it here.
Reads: 52 lb
